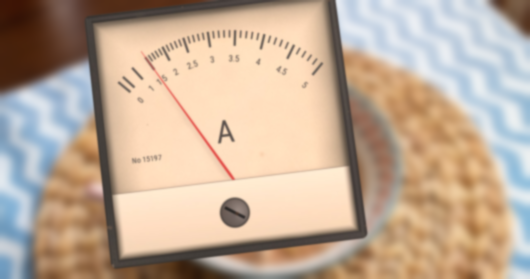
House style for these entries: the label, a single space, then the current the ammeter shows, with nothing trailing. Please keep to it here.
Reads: 1.5 A
